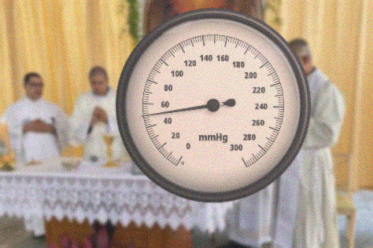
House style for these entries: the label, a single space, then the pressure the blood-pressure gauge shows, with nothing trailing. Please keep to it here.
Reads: 50 mmHg
